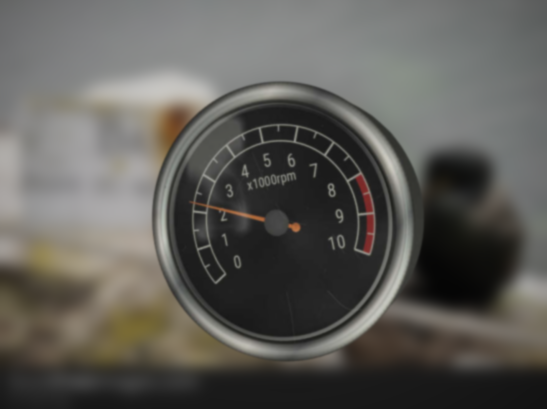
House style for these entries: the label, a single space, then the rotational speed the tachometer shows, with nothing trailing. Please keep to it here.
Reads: 2250 rpm
